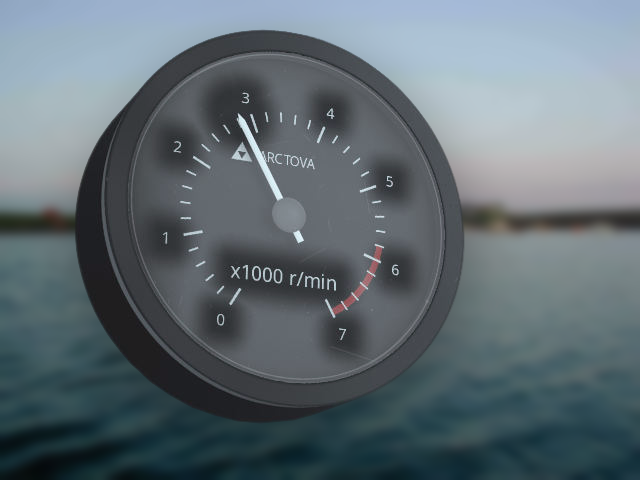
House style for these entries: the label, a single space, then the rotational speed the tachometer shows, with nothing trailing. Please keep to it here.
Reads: 2800 rpm
